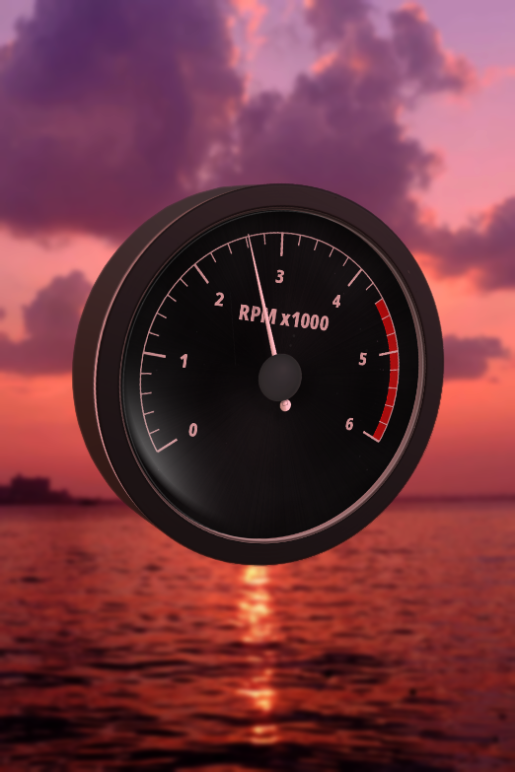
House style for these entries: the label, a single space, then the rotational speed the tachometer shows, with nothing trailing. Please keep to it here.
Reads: 2600 rpm
